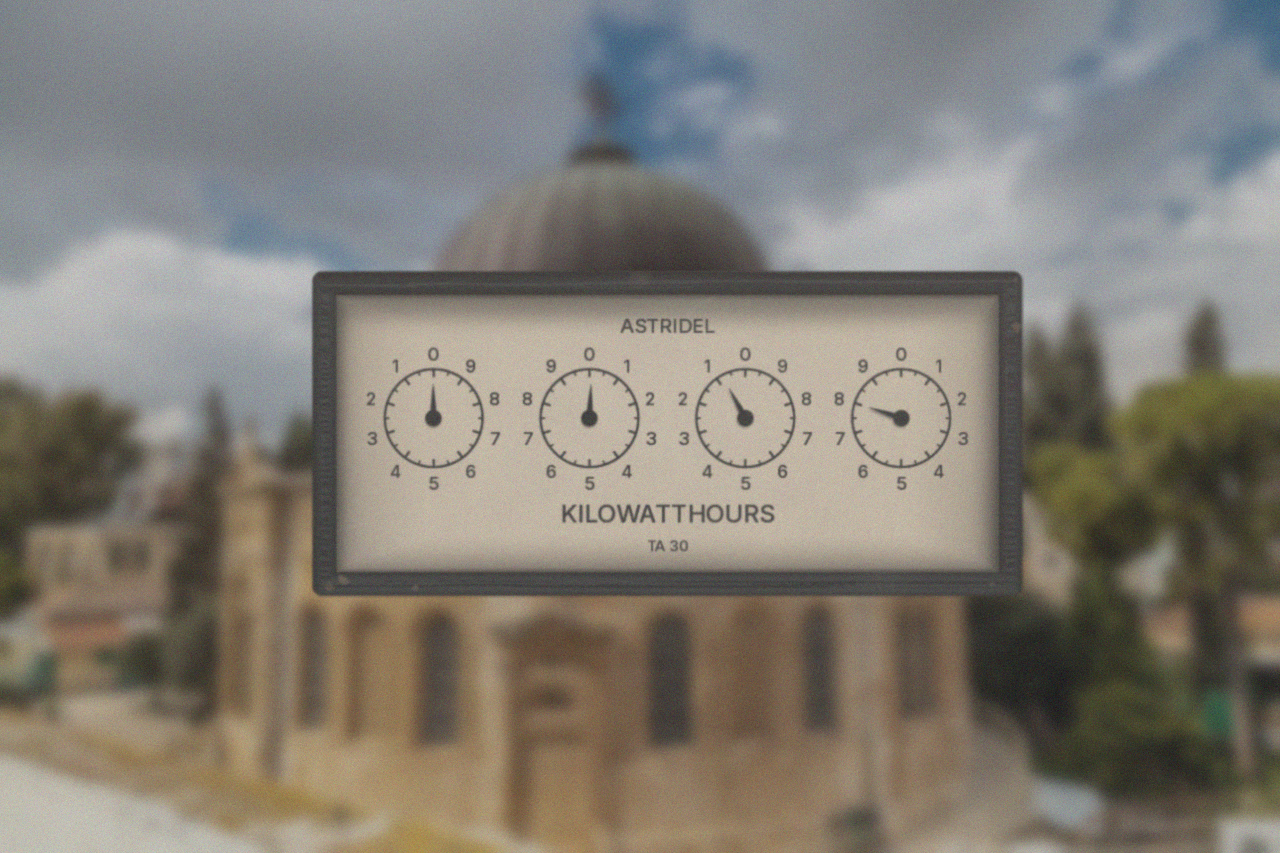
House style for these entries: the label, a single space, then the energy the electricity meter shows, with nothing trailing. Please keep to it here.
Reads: 8 kWh
